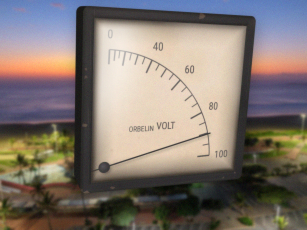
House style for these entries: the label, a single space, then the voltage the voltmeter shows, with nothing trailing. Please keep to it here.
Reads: 90 V
